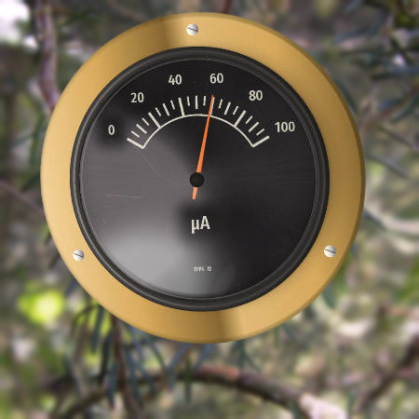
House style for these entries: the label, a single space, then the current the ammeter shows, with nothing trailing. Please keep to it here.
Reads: 60 µA
